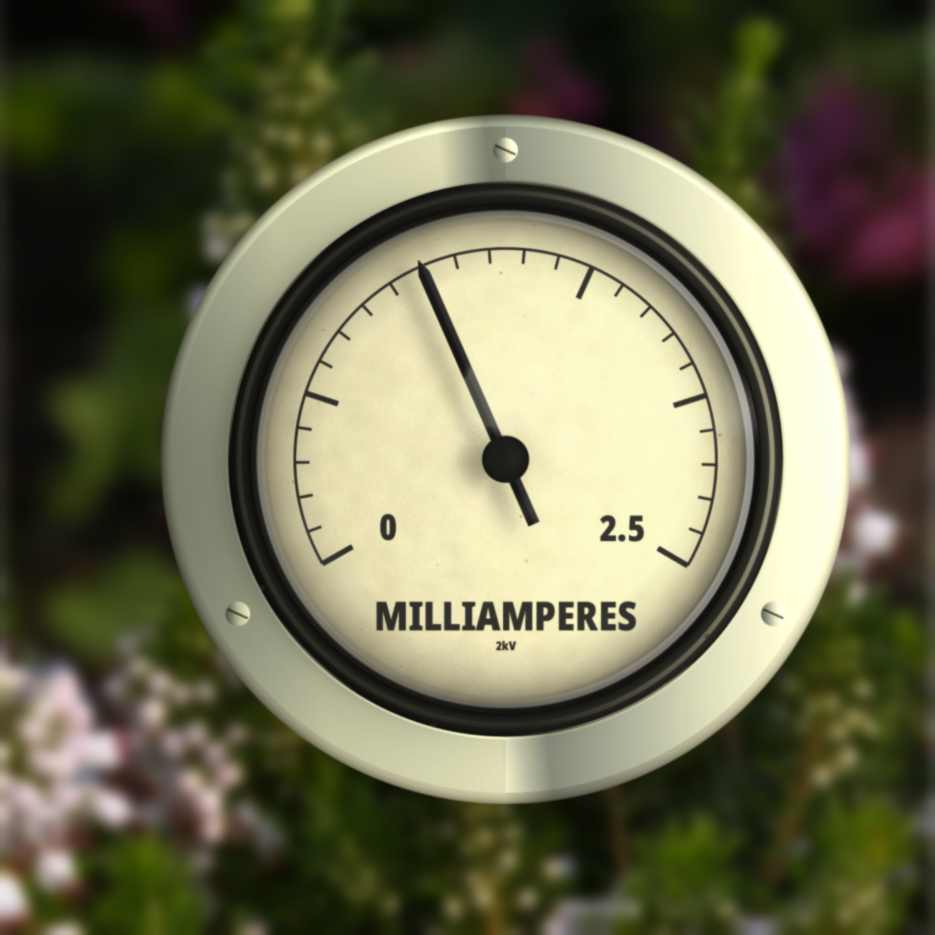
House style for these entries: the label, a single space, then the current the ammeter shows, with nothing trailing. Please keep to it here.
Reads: 1 mA
